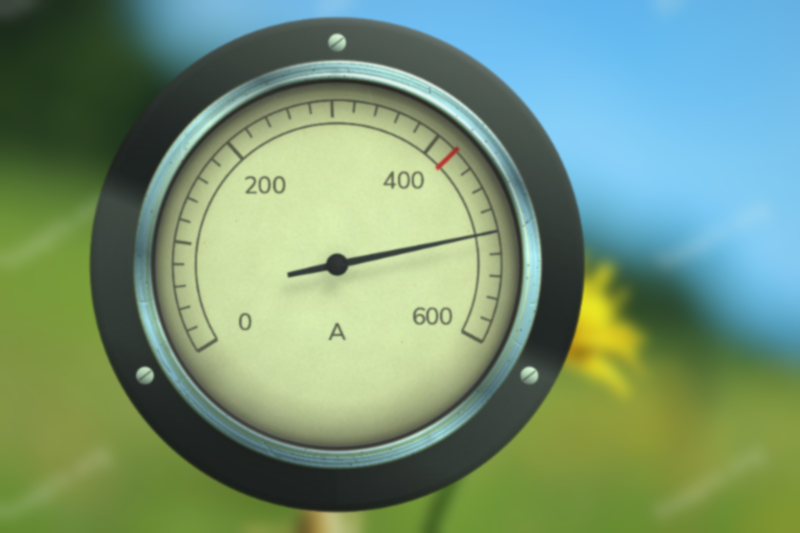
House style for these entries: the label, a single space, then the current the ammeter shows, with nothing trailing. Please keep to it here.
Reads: 500 A
